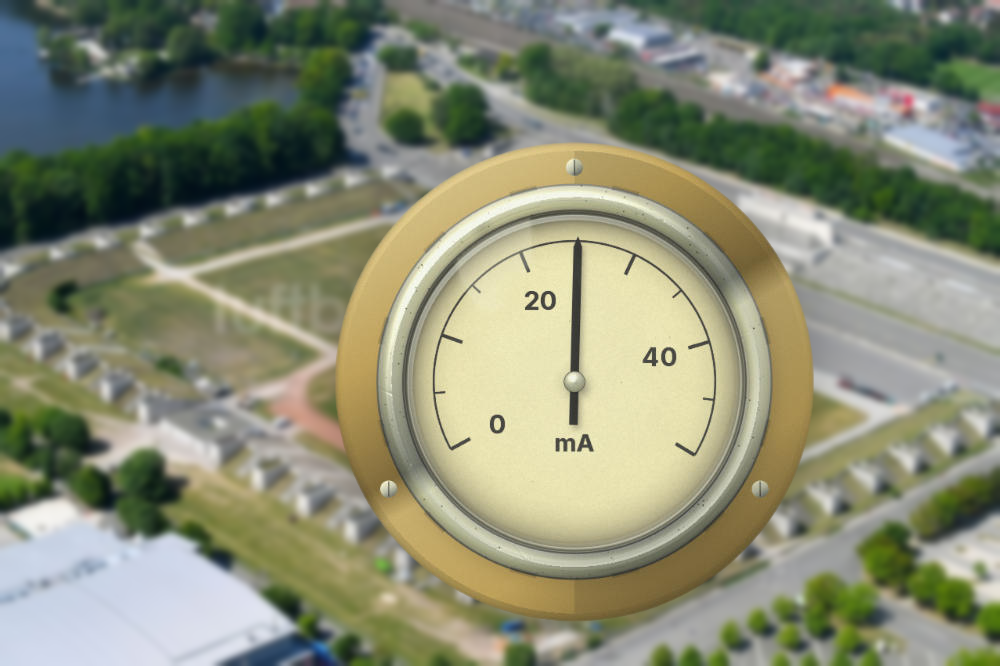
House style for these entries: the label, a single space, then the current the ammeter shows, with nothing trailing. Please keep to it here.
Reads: 25 mA
